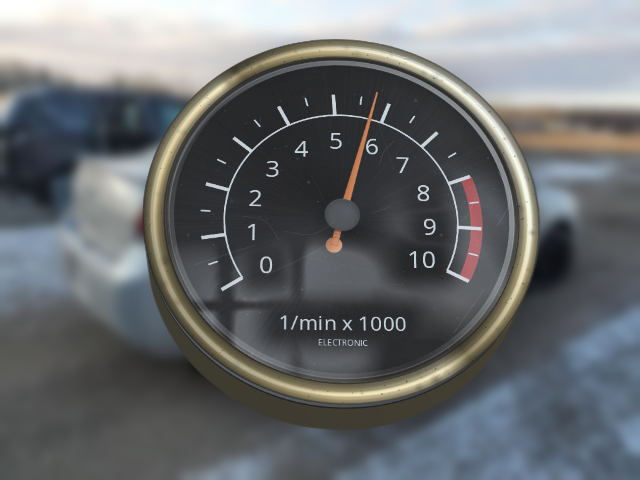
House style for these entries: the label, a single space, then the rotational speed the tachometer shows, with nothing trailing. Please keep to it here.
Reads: 5750 rpm
